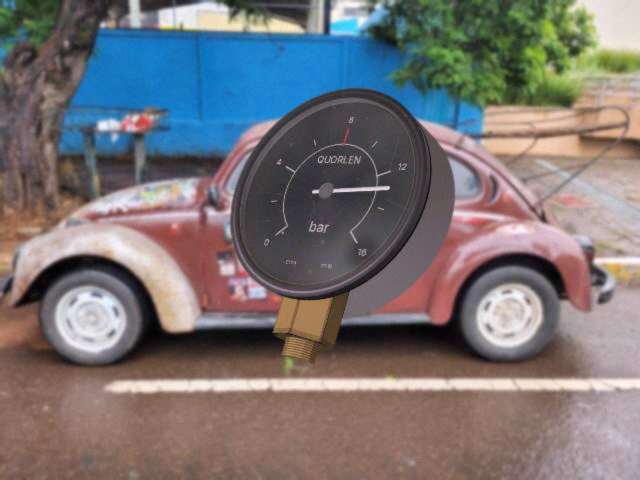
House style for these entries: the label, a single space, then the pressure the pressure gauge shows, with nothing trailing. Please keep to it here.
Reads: 13 bar
